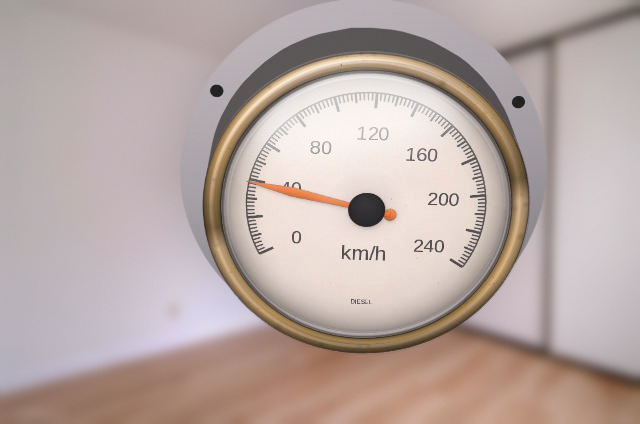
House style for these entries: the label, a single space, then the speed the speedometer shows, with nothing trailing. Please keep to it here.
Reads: 40 km/h
